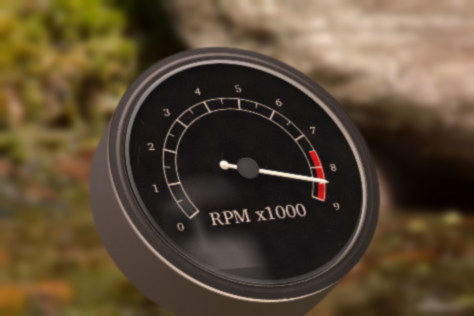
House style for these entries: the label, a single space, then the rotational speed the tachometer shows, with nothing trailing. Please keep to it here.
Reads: 8500 rpm
